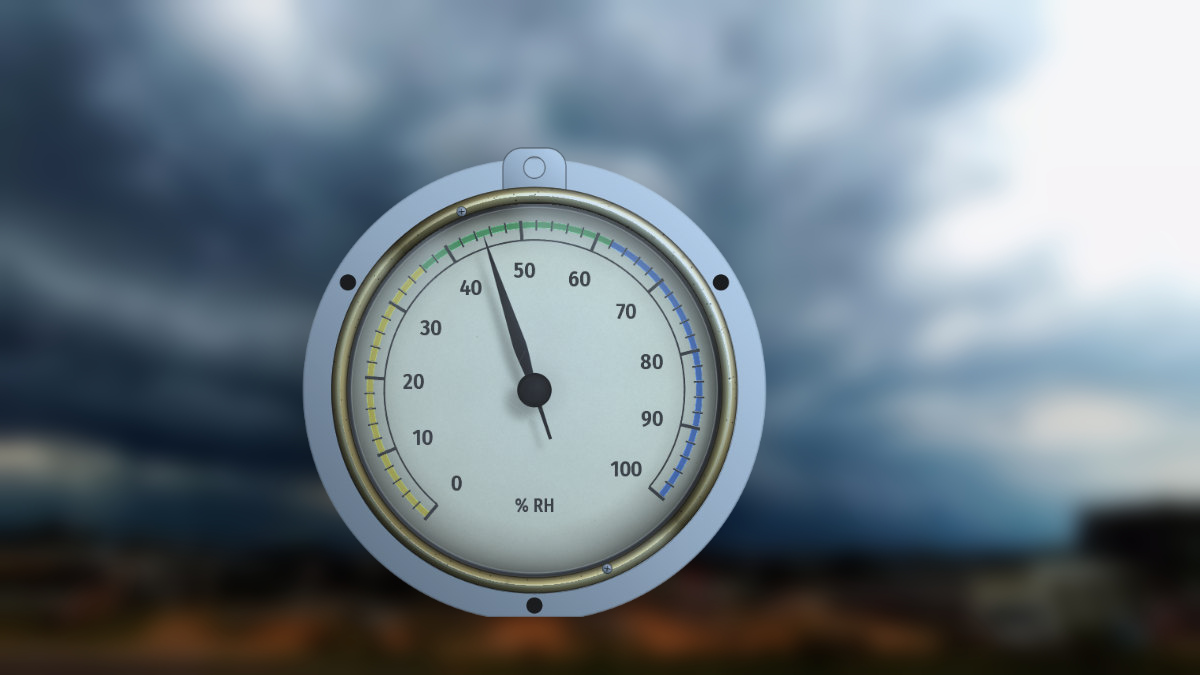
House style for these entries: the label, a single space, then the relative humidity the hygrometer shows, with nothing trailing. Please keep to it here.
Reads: 45 %
